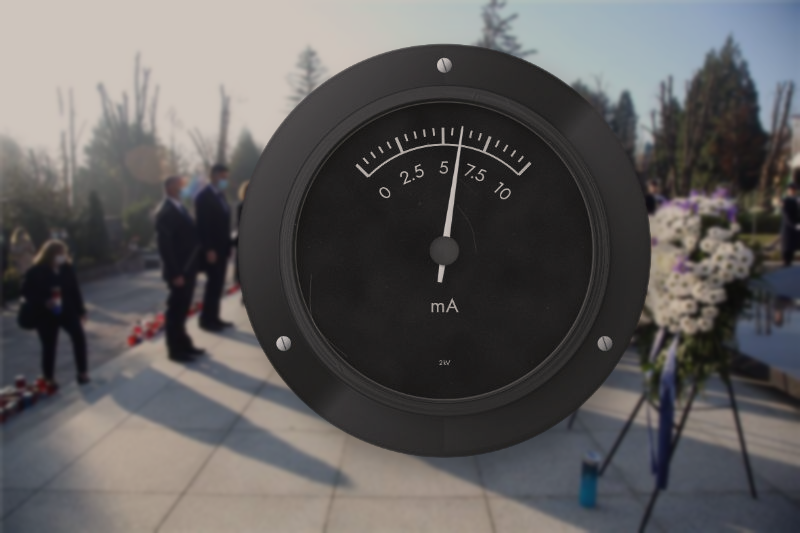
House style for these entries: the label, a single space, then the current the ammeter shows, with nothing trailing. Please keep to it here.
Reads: 6 mA
